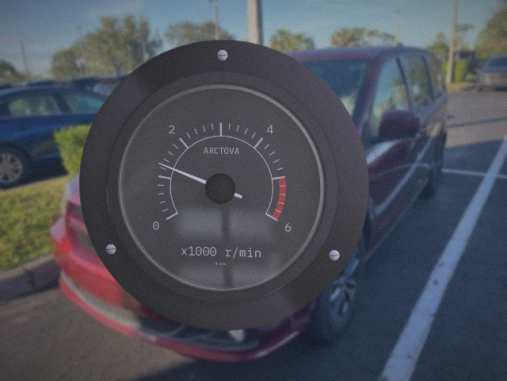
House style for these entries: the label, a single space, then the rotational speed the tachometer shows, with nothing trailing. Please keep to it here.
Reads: 1300 rpm
